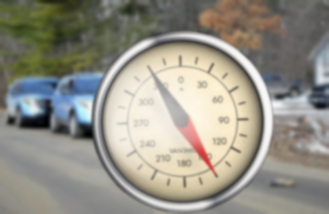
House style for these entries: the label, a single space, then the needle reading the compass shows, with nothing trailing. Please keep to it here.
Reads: 150 °
